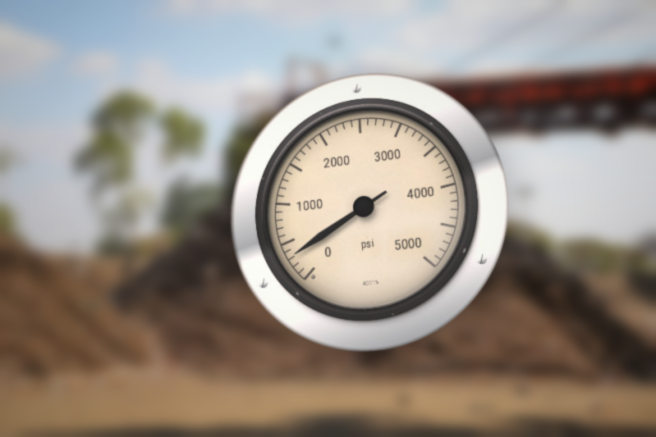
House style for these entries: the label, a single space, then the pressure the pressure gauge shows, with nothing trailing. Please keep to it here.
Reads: 300 psi
